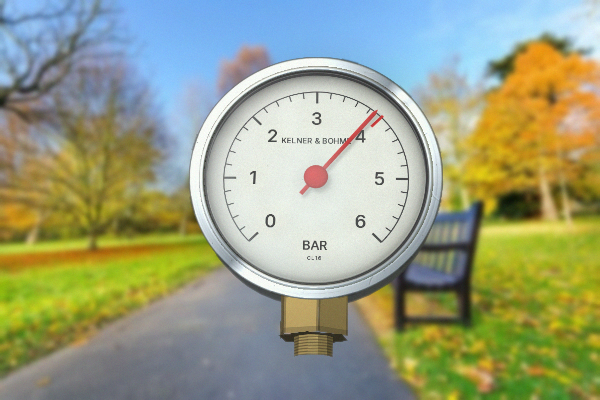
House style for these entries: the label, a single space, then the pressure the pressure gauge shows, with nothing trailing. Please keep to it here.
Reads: 3.9 bar
